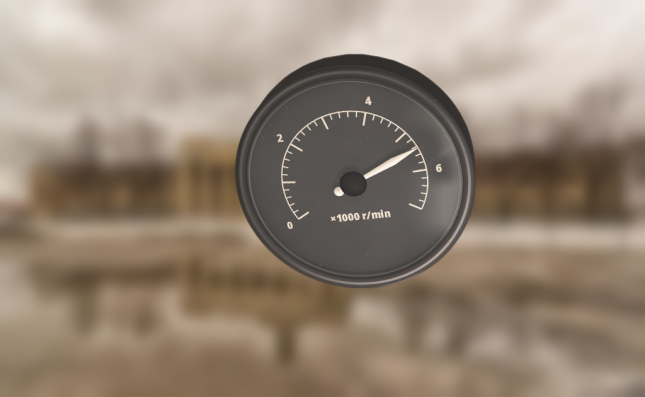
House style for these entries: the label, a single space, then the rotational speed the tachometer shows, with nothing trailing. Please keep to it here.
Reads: 5400 rpm
